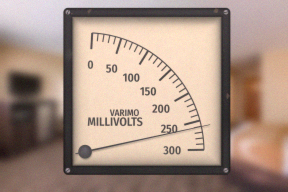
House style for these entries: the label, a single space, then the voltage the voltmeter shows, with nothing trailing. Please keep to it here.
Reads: 260 mV
